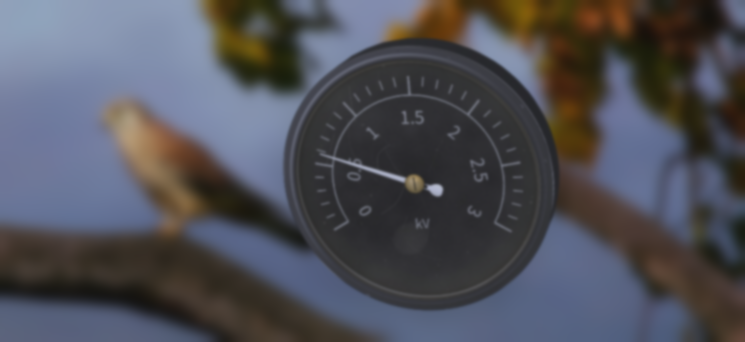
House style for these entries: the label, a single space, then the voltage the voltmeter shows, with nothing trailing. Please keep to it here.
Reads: 0.6 kV
